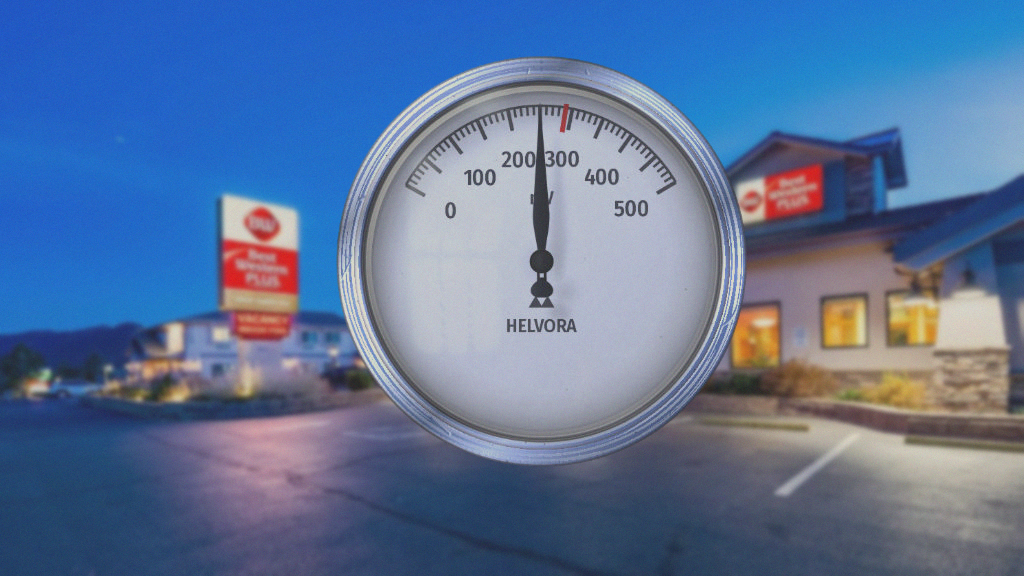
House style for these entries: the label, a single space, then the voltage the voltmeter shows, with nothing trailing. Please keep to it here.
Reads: 250 mV
